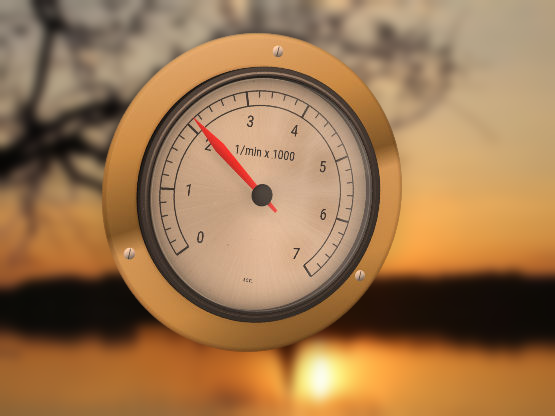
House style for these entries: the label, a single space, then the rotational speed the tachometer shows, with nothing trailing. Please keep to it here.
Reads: 2100 rpm
